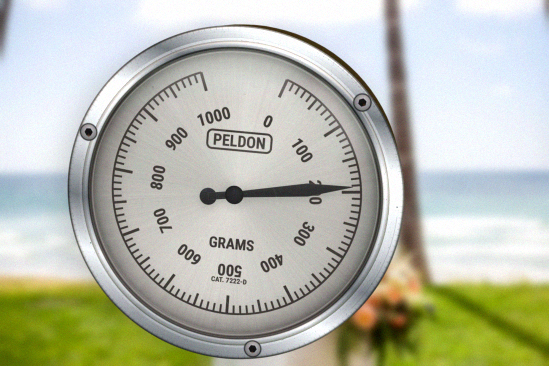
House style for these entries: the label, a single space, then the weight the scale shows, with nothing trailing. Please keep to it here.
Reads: 190 g
